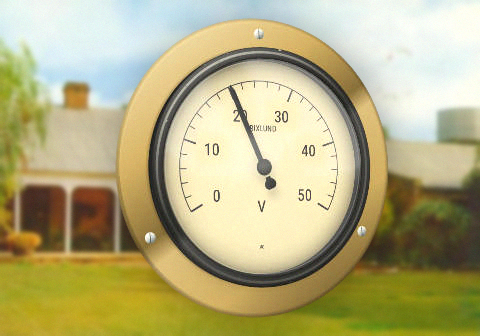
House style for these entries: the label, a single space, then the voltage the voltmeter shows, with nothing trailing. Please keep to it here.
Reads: 20 V
